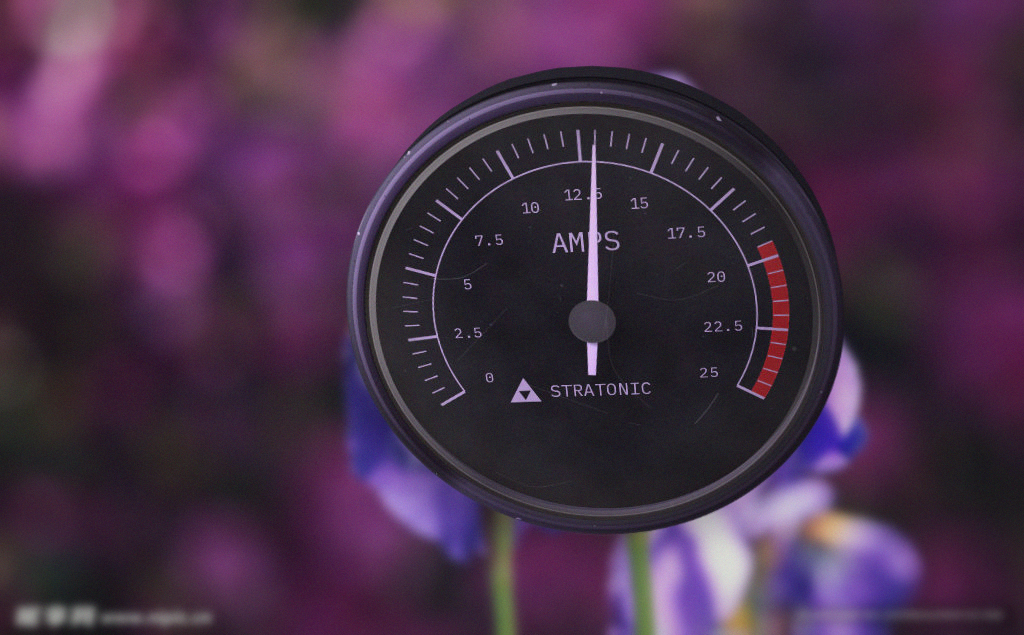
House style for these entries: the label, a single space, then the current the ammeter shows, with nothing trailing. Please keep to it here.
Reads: 13 A
